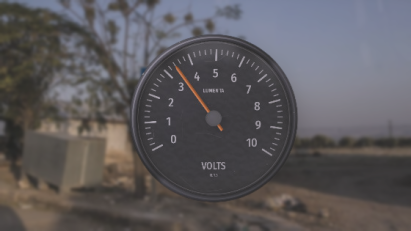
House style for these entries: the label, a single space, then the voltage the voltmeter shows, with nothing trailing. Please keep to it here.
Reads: 3.4 V
